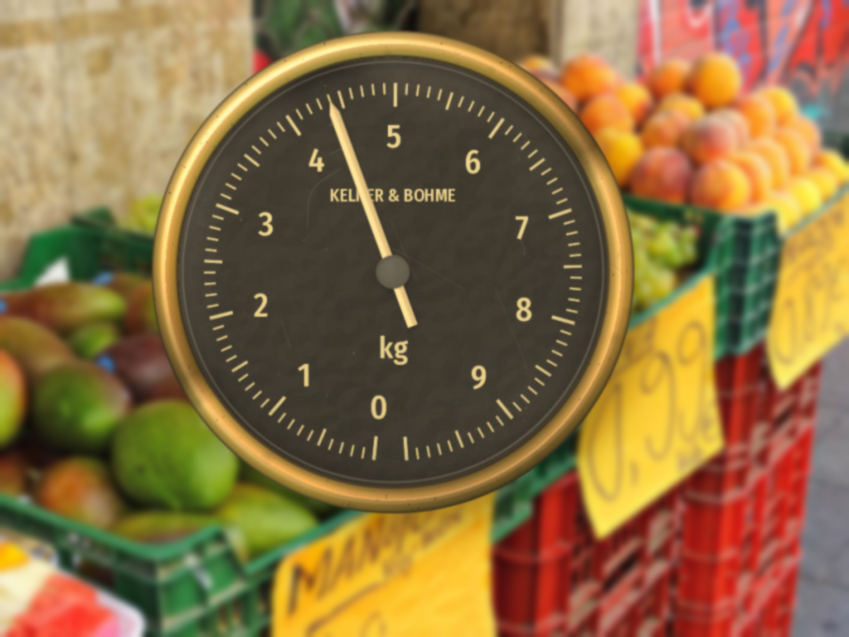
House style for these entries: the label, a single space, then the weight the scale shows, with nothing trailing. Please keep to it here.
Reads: 4.4 kg
